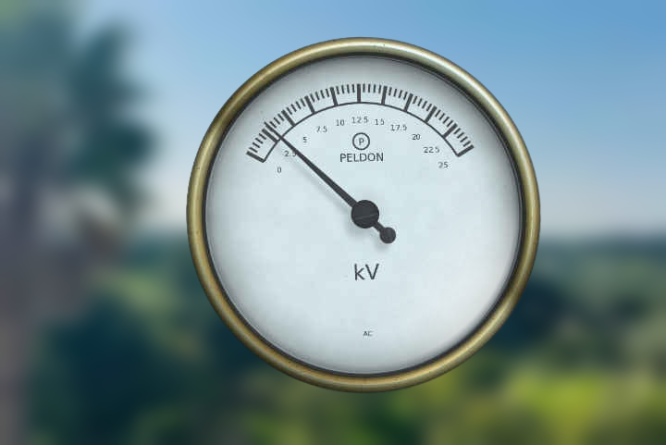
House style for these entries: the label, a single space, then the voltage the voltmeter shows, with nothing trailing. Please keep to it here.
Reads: 3 kV
